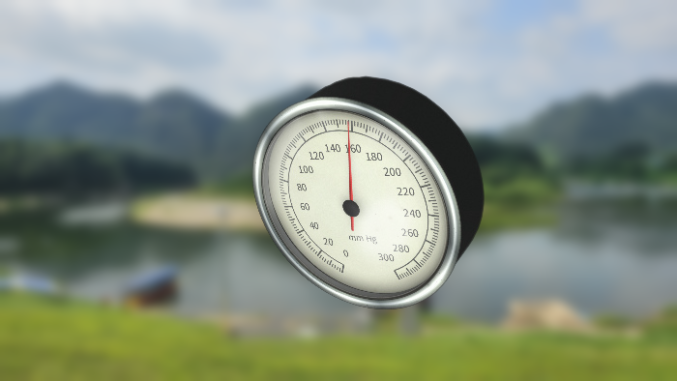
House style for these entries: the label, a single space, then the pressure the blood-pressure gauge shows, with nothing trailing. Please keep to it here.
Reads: 160 mmHg
